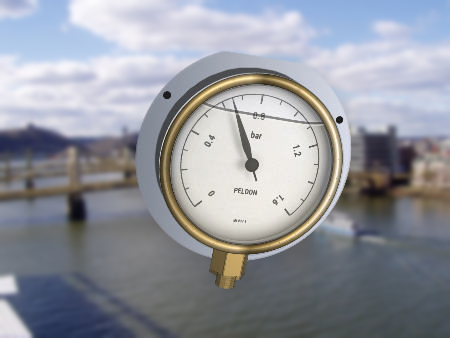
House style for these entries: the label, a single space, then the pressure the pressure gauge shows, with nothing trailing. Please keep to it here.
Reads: 0.65 bar
